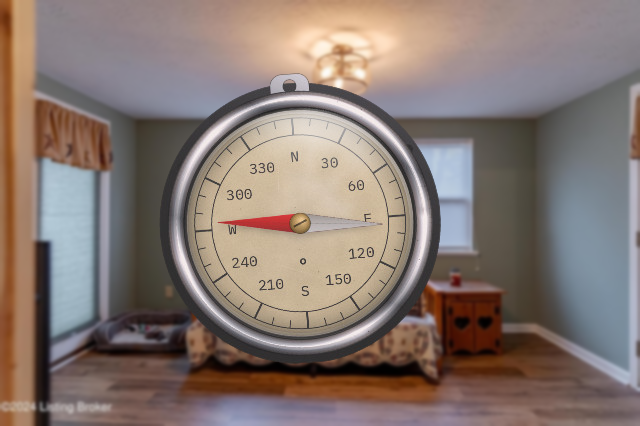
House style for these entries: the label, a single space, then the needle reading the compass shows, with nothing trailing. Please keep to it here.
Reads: 275 °
